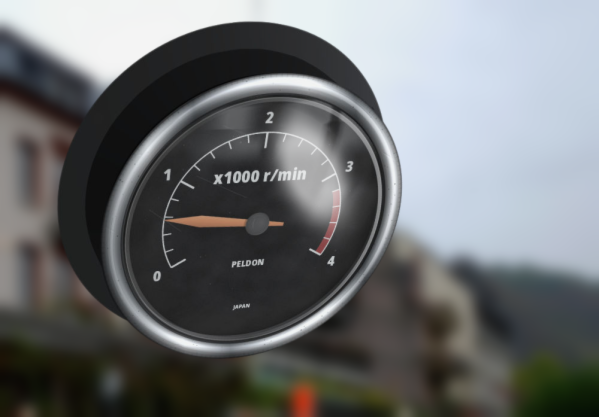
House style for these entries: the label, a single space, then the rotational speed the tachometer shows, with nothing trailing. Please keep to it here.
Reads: 600 rpm
